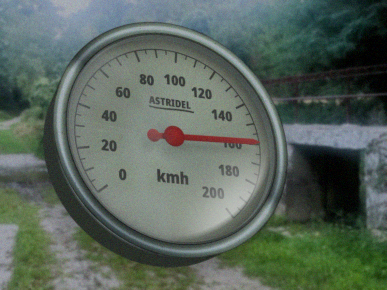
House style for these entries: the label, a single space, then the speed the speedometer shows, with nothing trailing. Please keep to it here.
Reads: 160 km/h
